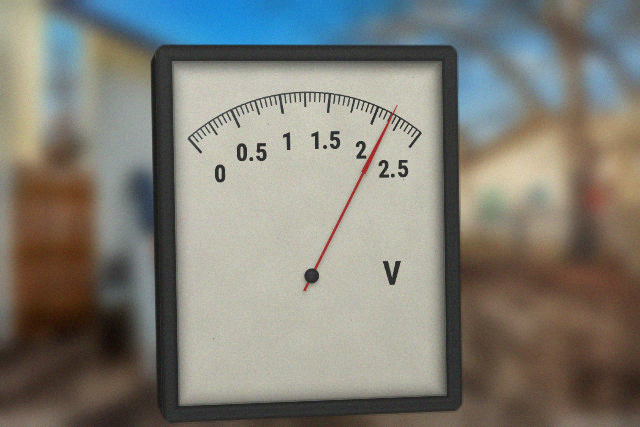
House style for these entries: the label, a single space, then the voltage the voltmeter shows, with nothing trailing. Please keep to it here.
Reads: 2.15 V
